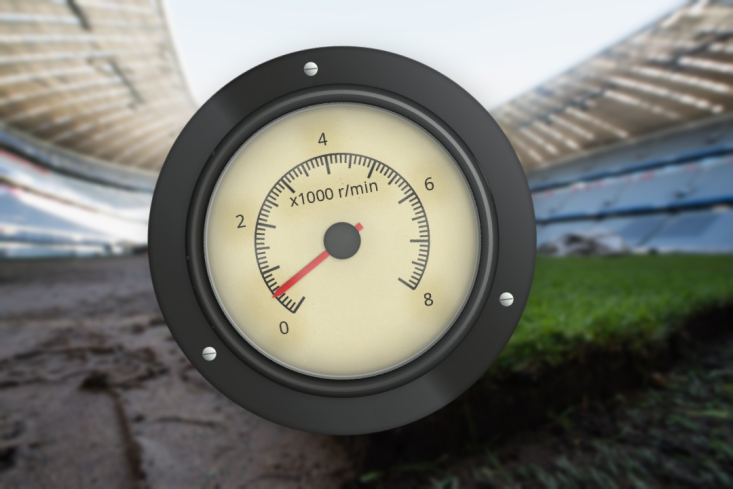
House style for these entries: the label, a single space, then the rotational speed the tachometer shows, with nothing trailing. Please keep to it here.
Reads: 500 rpm
